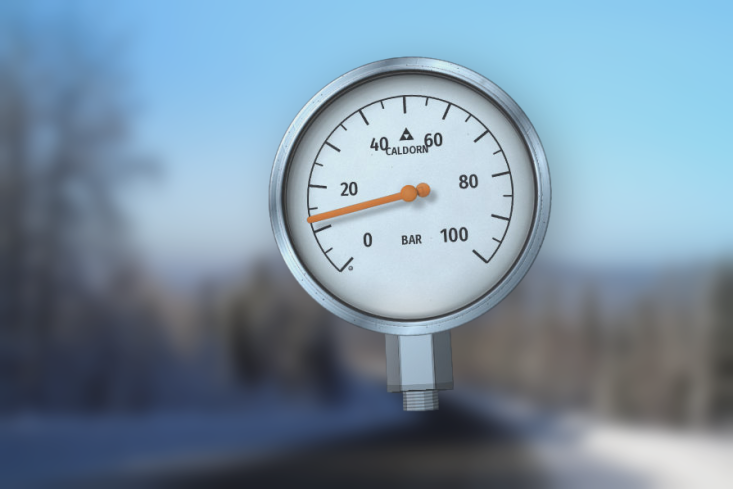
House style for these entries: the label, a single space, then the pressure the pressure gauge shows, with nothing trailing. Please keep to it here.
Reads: 12.5 bar
